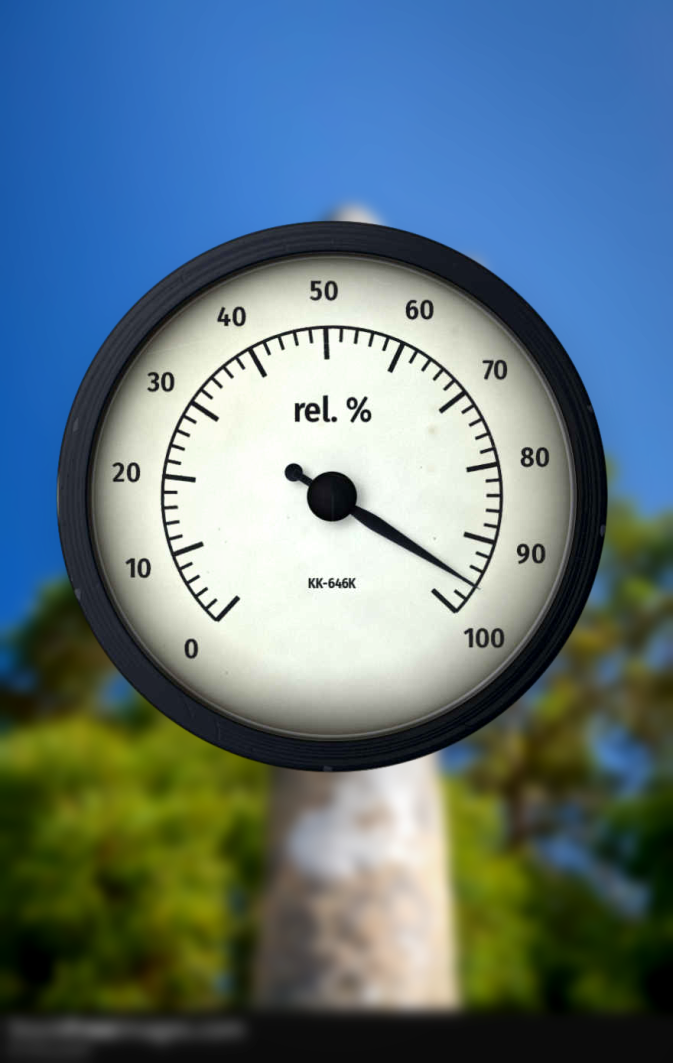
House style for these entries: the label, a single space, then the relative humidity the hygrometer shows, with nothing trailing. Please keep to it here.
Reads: 96 %
